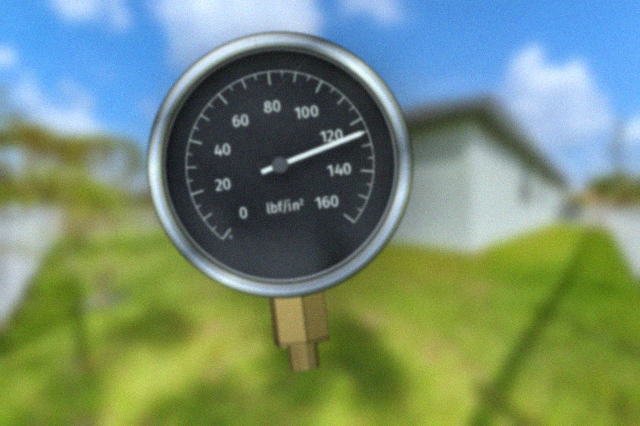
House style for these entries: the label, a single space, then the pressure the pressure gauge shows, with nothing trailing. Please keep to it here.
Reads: 125 psi
